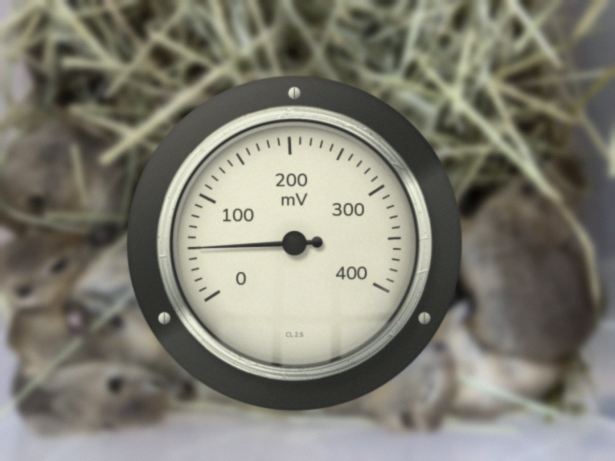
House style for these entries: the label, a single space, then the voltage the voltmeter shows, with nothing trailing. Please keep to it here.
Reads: 50 mV
